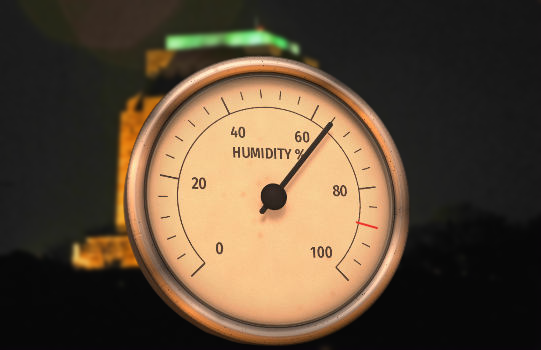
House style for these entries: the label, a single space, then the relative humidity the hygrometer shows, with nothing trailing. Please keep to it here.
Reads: 64 %
